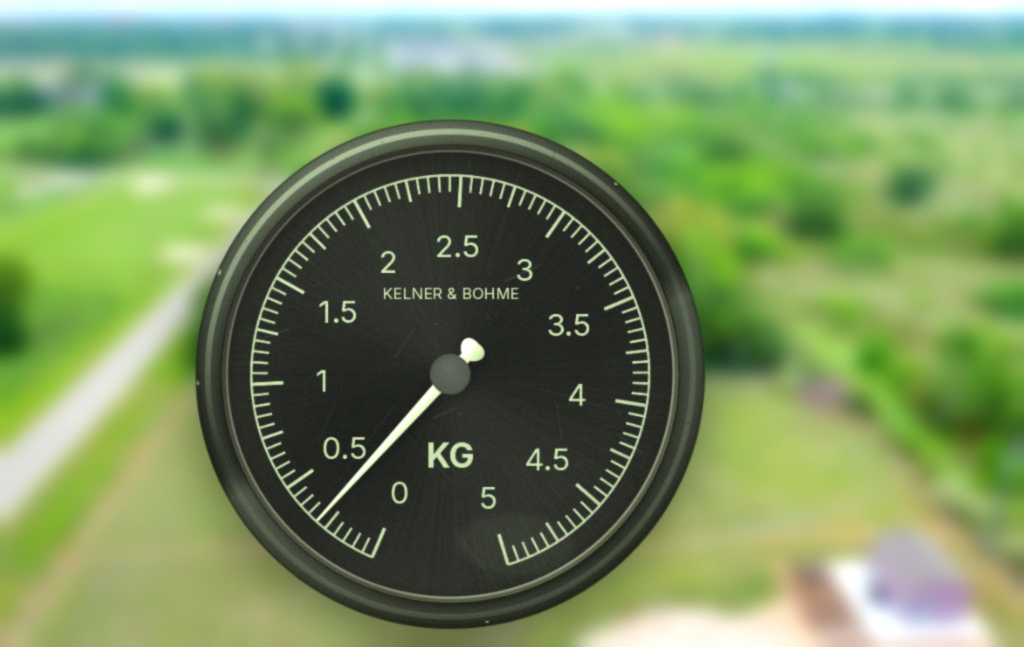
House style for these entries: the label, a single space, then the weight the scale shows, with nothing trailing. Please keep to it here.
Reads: 0.3 kg
